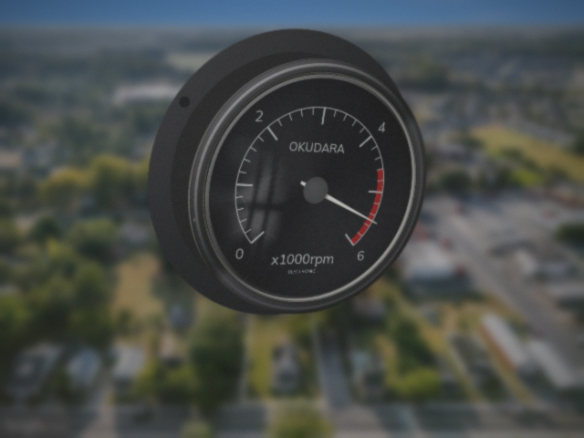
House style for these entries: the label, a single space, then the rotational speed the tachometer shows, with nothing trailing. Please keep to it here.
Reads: 5500 rpm
